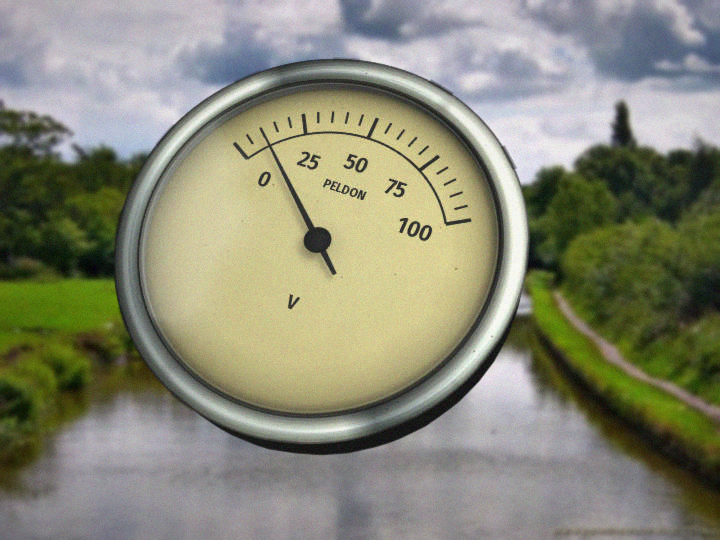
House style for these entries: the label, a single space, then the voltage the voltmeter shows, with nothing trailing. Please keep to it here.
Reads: 10 V
